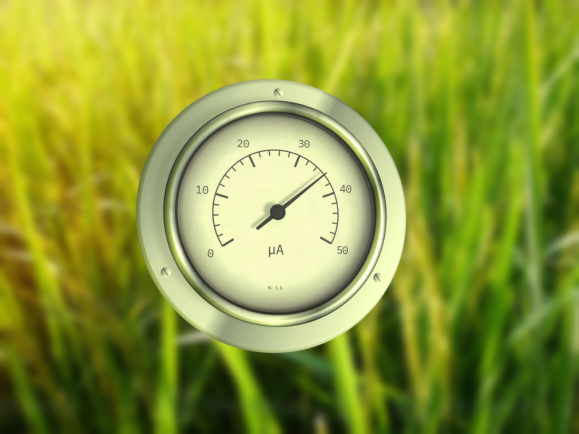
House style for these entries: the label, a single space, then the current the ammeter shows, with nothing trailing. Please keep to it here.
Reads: 36 µA
